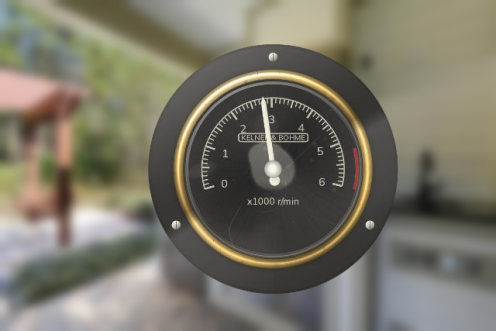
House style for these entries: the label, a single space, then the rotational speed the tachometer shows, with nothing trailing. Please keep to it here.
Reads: 2800 rpm
